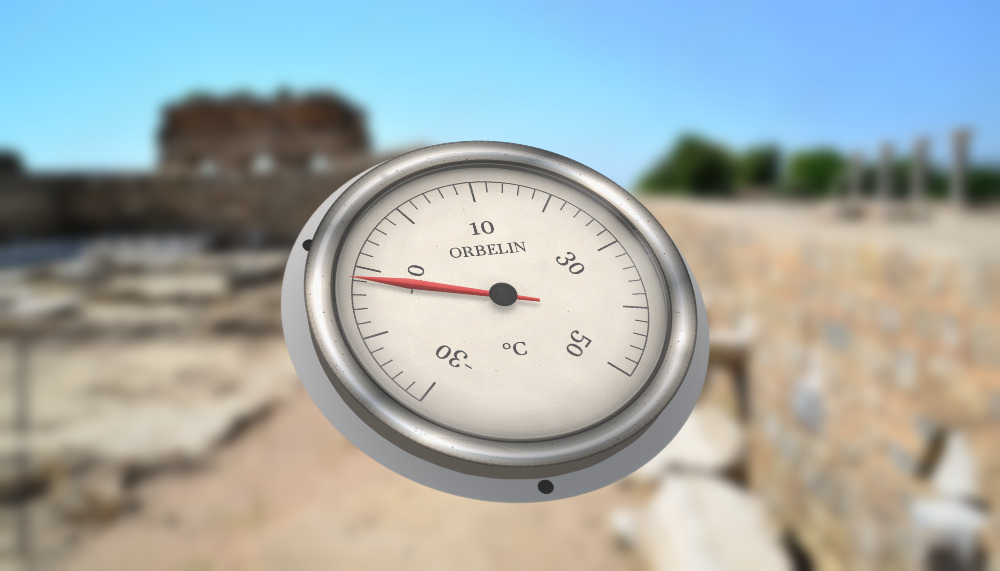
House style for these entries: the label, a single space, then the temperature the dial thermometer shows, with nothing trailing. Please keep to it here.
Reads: -12 °C
